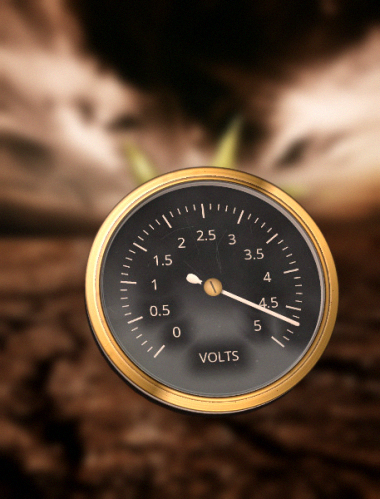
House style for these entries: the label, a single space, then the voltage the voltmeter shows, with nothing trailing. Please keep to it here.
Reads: 4.7 V
